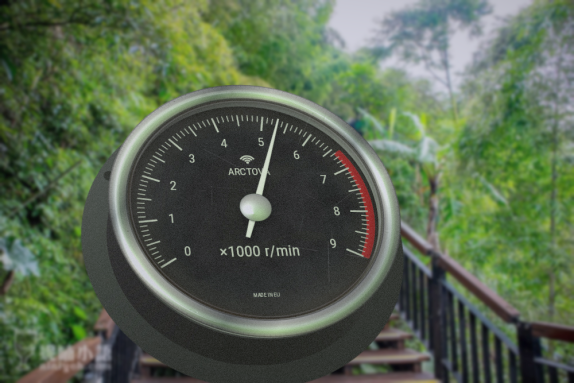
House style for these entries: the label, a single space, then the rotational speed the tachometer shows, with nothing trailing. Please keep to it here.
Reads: 5300 rpm
